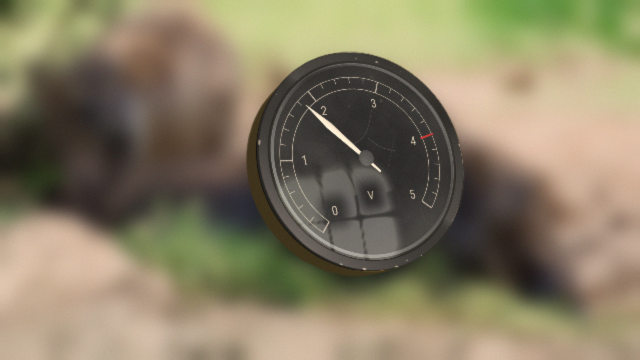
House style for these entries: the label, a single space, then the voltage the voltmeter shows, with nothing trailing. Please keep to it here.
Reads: 1.8 V
